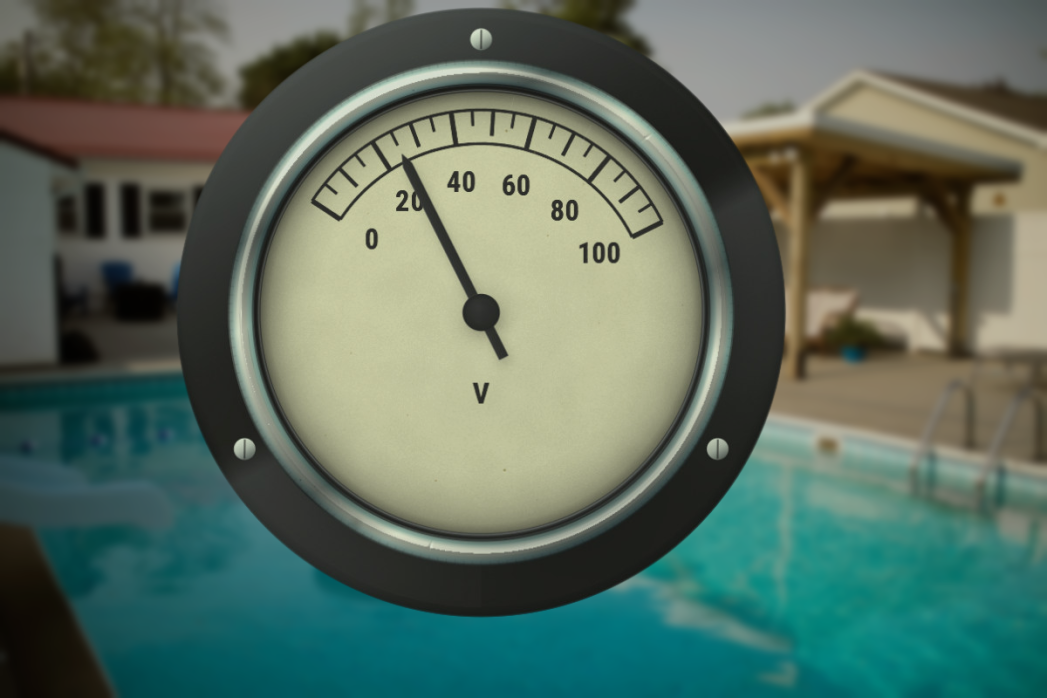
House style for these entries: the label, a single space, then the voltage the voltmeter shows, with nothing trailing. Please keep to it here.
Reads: 25 V
